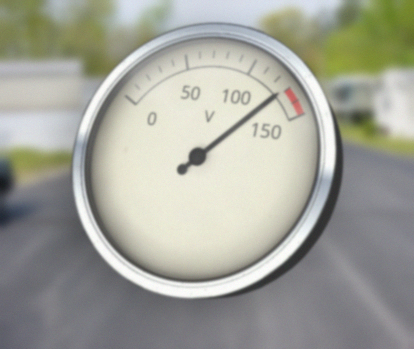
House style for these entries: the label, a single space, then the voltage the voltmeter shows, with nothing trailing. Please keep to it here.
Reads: 130 V
